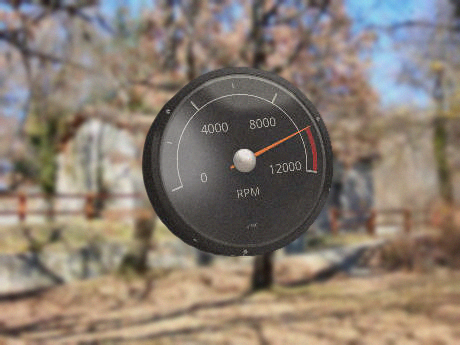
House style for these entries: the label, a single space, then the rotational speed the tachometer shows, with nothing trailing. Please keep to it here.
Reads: 10000 rpm
